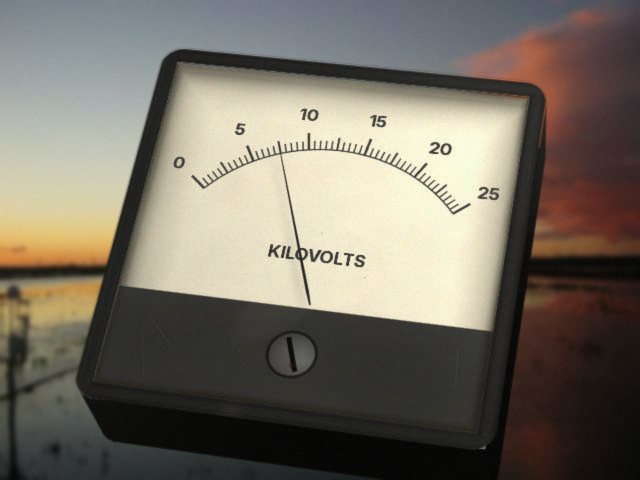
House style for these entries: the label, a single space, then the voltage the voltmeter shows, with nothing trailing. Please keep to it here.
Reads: 7.5 kV
